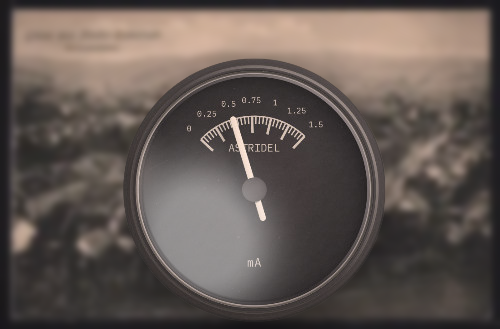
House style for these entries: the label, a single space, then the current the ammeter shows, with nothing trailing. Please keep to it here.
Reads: 0.5 mA
